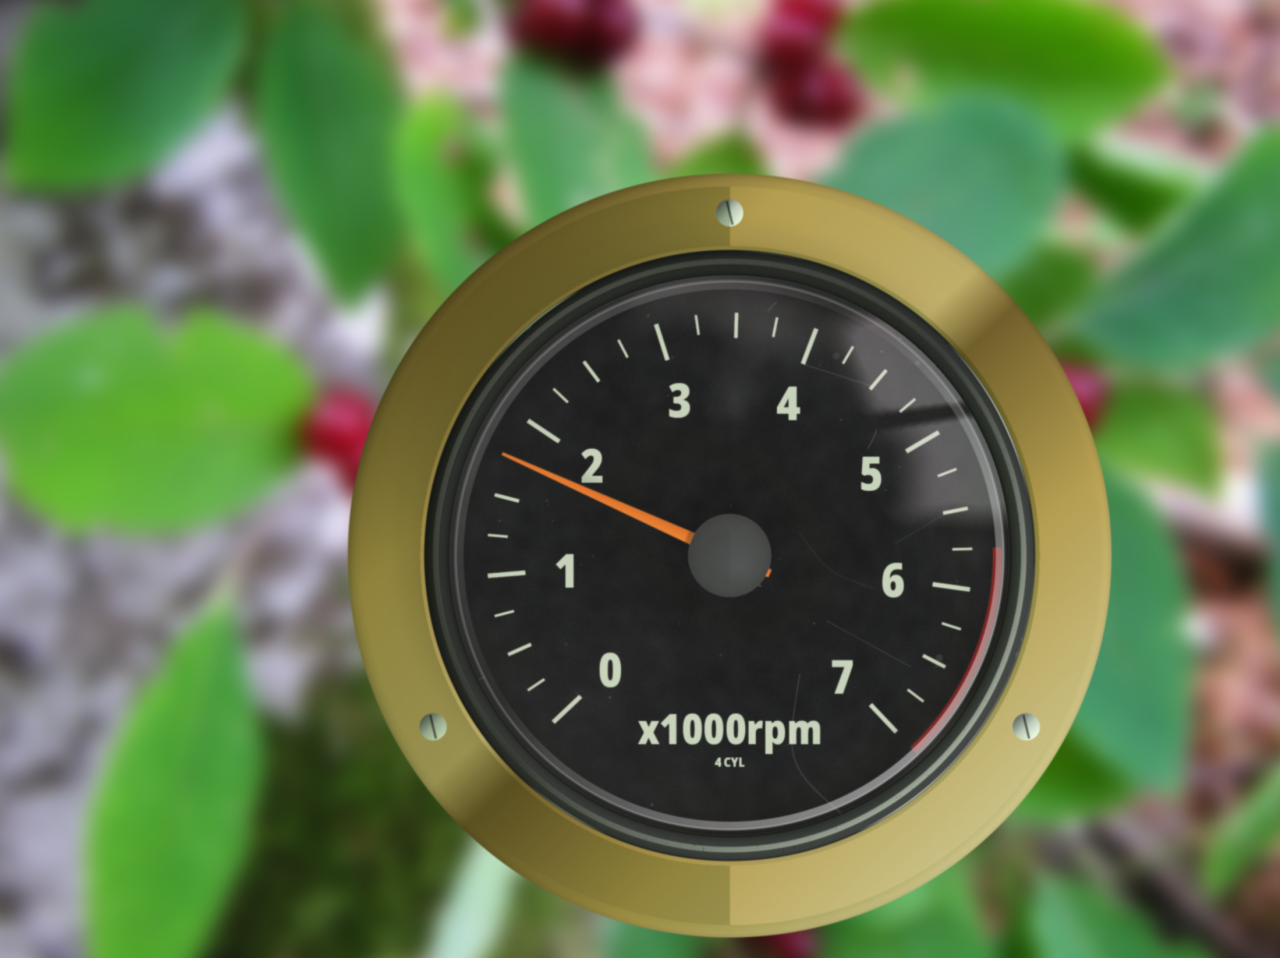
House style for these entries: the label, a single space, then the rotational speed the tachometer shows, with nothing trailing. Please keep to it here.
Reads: 1750 rpm
